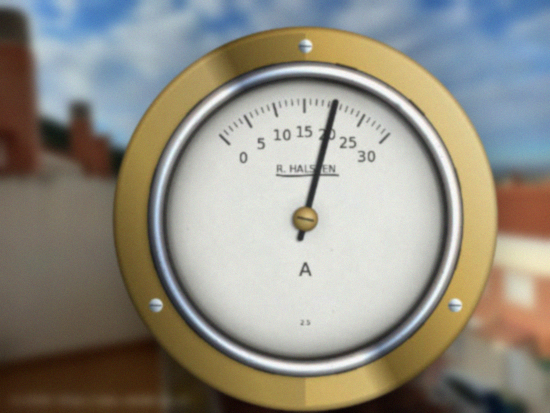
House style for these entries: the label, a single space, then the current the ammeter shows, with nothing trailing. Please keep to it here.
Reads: 20 A
